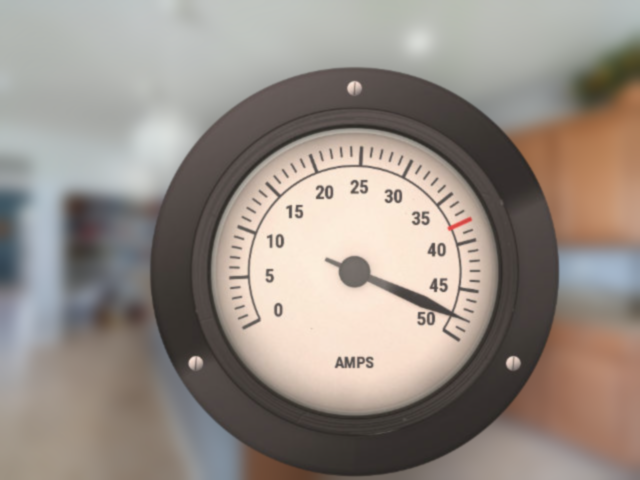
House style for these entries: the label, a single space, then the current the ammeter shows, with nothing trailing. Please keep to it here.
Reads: 48 A
